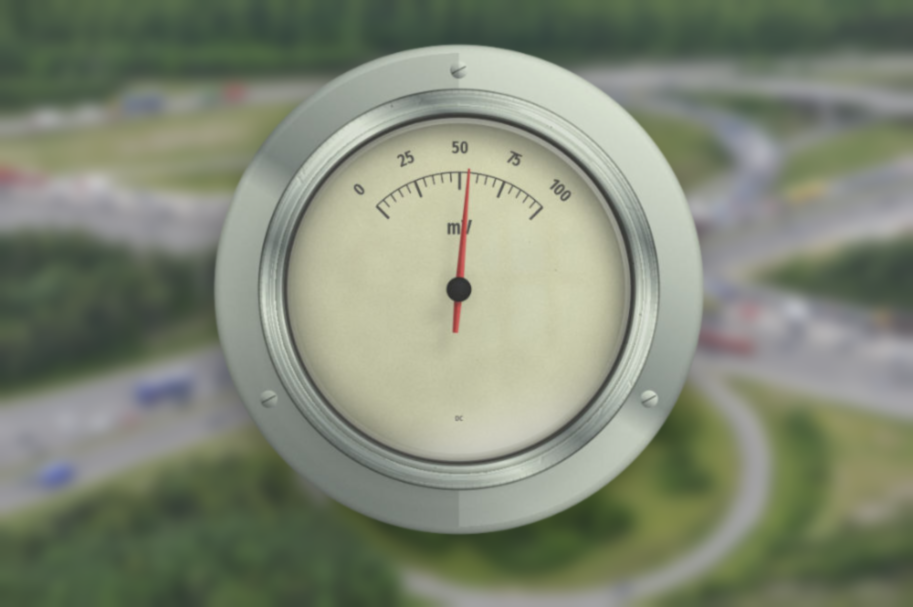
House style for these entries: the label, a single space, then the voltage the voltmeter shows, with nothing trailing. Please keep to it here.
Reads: 55 mV
